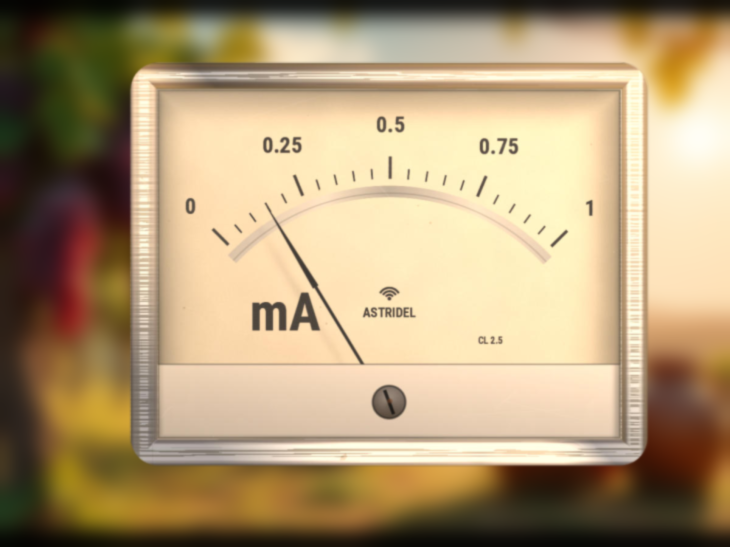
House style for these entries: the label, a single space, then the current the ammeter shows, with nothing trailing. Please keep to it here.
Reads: 0.15 mA
